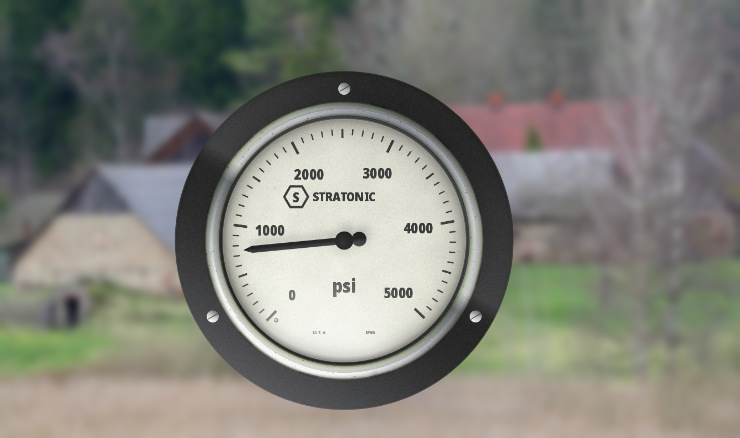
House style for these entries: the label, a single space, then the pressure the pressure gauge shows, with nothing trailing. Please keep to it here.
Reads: 750 psi
